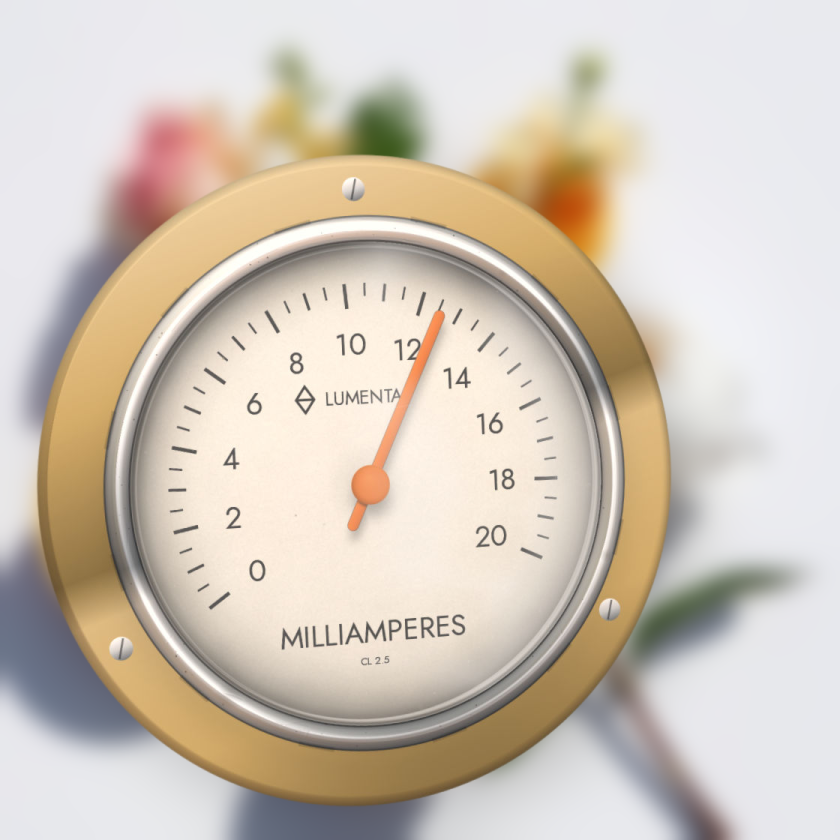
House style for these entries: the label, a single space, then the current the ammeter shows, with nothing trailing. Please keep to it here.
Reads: 12.5 mA
